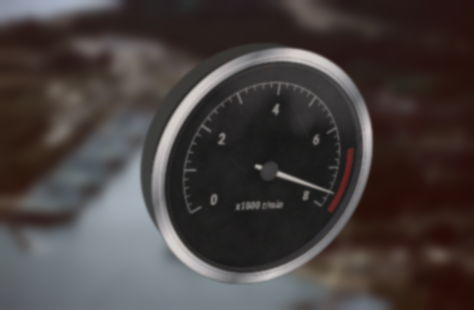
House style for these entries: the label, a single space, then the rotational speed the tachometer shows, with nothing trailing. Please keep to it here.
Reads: 7600 rpm
